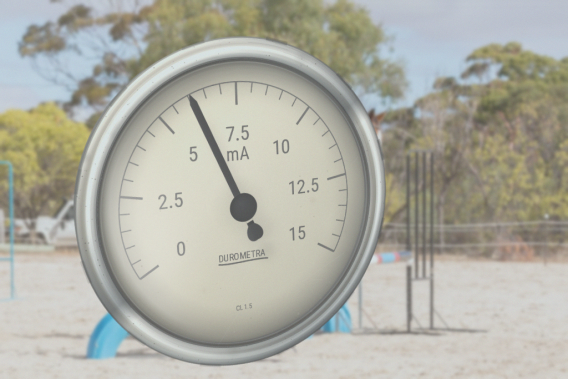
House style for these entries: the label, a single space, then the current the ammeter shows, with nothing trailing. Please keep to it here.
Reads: 6 mA
